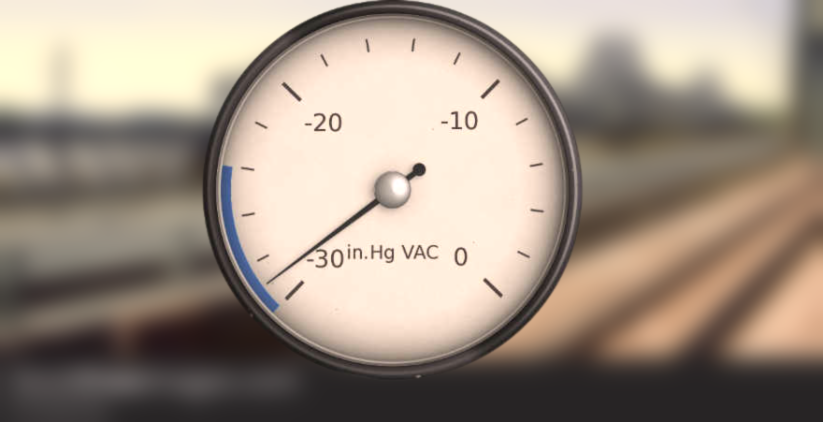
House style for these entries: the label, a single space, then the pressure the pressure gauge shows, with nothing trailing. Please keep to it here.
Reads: -29 inHg
